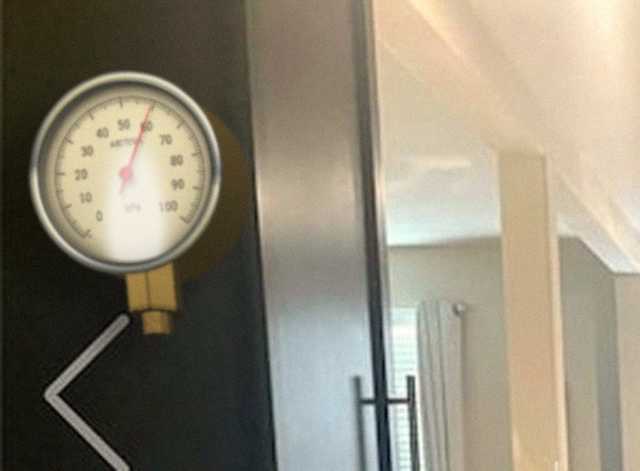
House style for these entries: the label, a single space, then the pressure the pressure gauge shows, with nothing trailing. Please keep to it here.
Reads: 60 kPa
